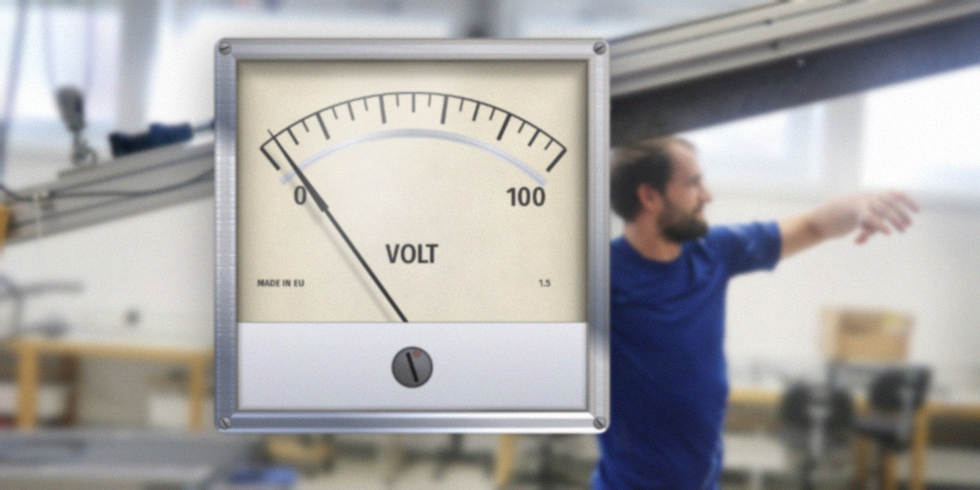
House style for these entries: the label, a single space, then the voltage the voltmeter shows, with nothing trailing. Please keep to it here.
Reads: 5 V
